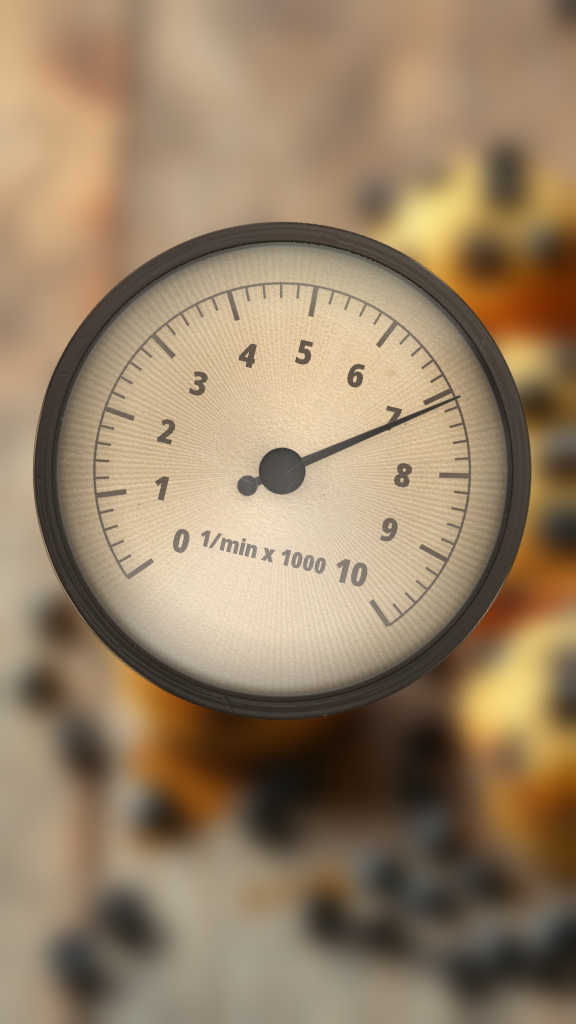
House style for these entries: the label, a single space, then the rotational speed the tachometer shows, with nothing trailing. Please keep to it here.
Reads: 7100 rpm
